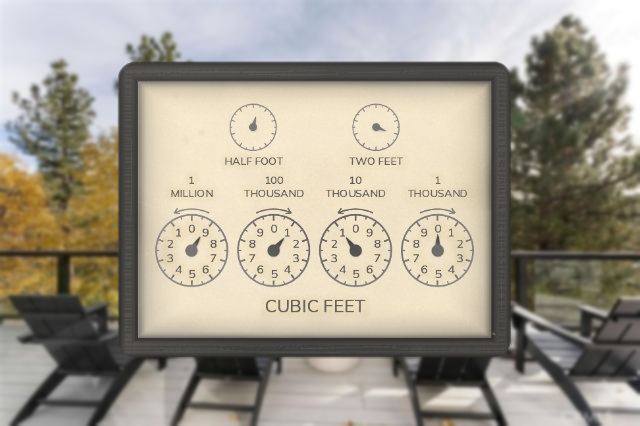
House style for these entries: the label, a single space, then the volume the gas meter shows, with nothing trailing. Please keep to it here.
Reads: 911000 ft³
